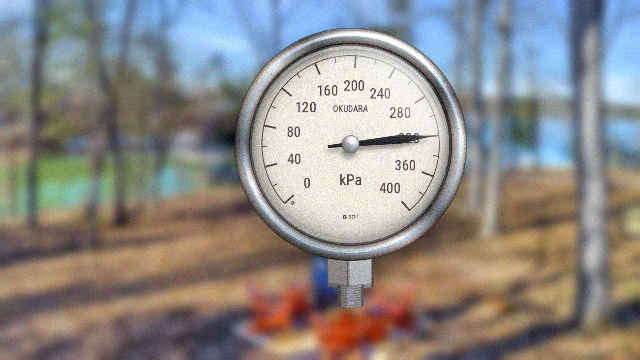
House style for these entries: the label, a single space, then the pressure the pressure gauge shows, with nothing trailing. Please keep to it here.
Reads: 320 kPa
